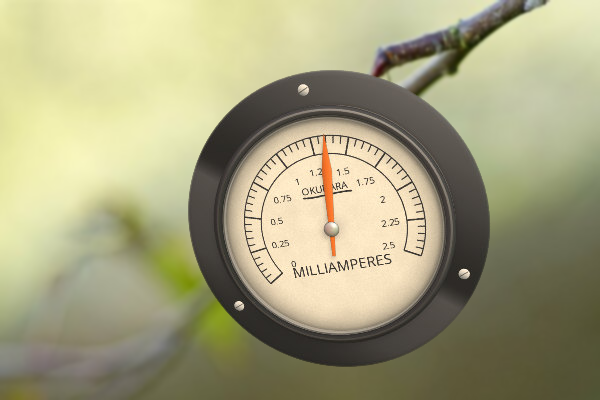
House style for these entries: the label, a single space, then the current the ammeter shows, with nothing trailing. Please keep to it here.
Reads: 1.35 mA
